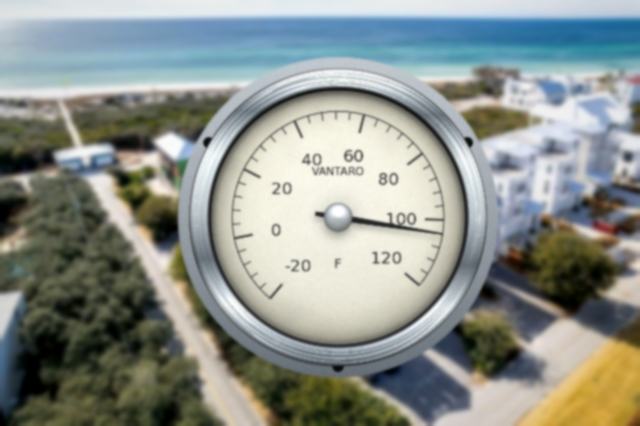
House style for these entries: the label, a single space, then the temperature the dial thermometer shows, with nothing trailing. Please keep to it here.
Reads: 104 °F
